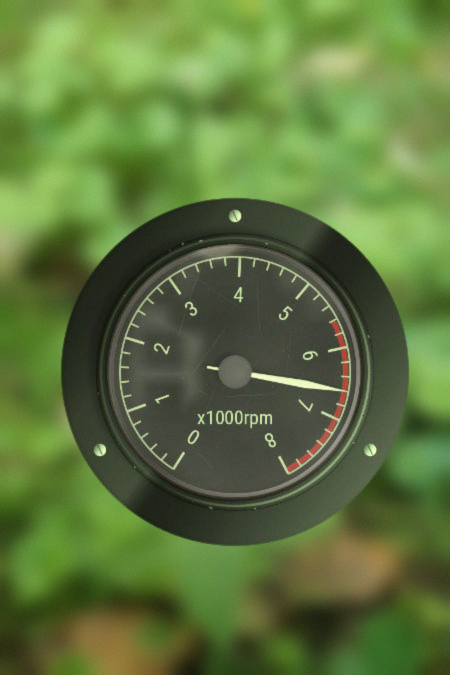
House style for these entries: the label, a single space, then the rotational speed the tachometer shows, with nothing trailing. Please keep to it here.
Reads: 6600 rpm
